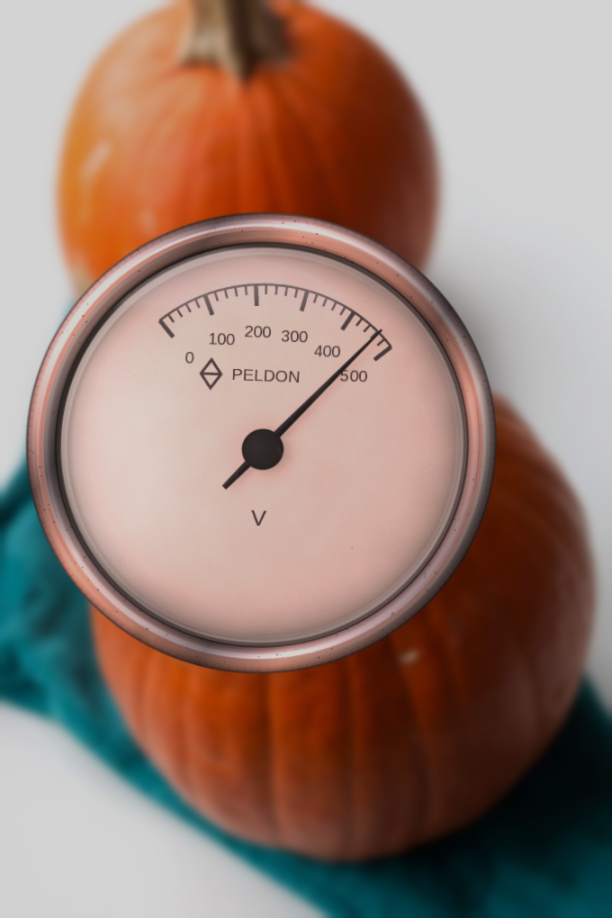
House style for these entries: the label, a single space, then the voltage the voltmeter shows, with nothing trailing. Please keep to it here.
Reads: 460 V
